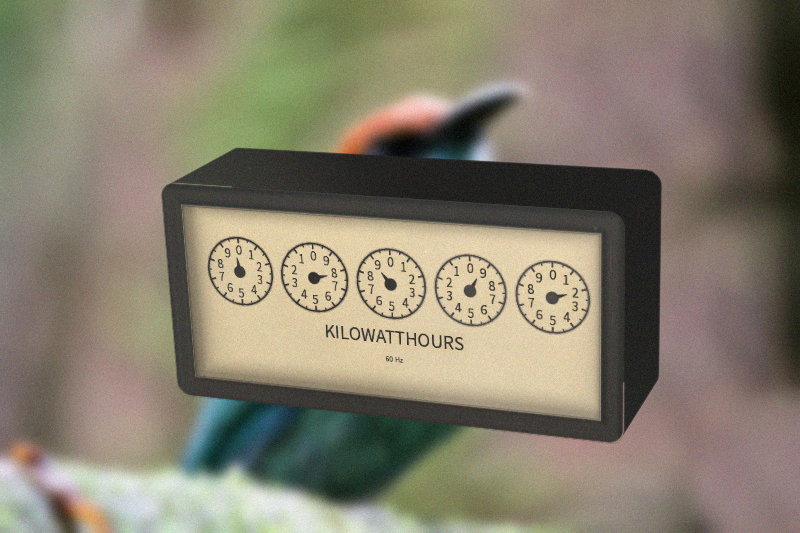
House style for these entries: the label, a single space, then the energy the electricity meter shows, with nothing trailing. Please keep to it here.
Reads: 97892 kWh
